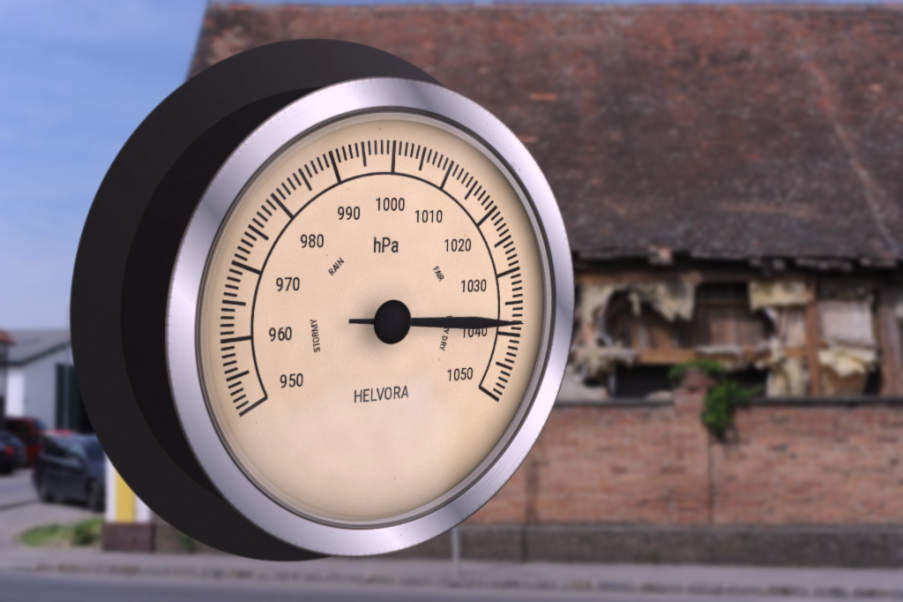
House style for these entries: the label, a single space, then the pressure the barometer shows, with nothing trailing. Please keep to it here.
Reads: 1038 hPa
